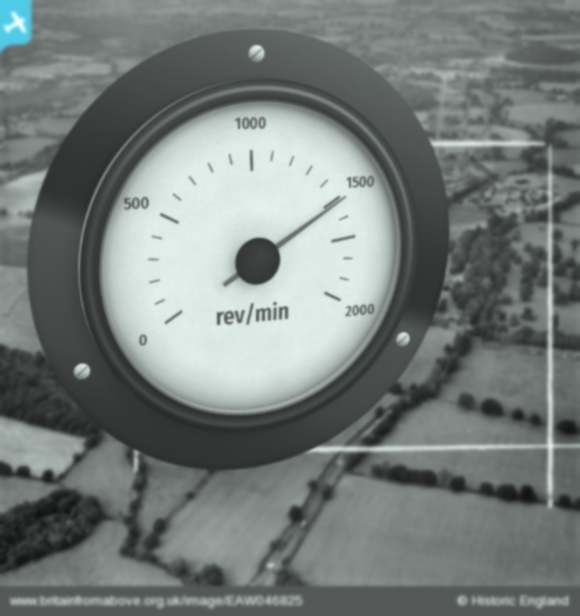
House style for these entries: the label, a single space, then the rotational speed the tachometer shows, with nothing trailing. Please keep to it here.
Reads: 1500 rpm
